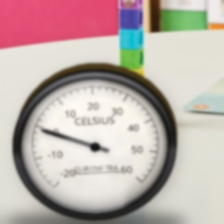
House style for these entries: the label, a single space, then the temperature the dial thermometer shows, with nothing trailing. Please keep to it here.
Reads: 0 °C
